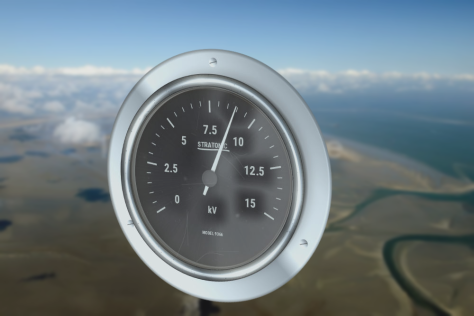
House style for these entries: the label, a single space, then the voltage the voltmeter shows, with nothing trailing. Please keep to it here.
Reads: 9 kV
